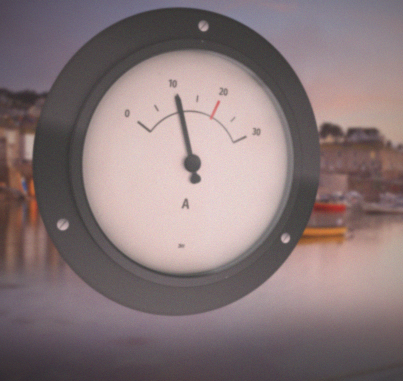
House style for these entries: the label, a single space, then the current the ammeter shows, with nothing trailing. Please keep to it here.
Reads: 10 A
